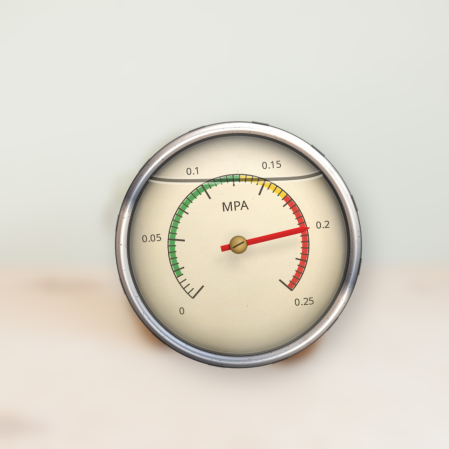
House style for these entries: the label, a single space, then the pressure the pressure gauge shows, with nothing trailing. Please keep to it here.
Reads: 0.2 MPa
